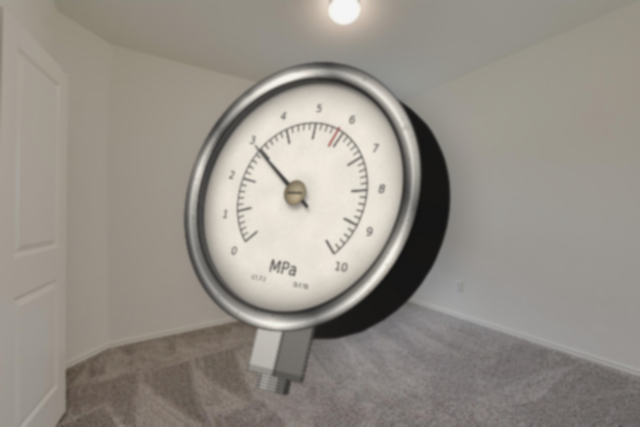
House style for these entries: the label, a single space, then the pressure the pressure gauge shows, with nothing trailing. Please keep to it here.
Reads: 3 MPa
